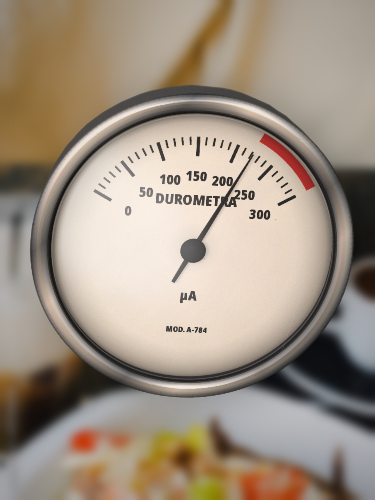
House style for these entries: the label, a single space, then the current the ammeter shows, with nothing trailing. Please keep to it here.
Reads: 220 µA
